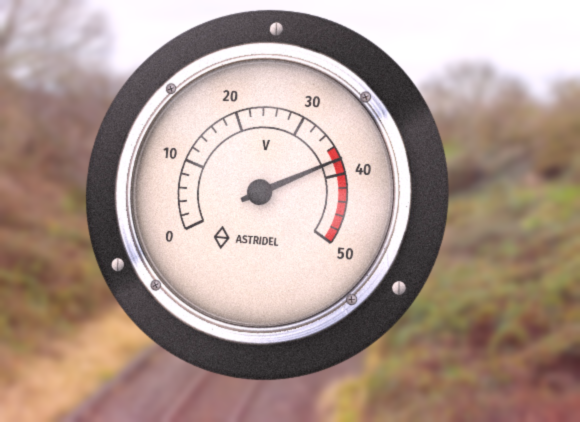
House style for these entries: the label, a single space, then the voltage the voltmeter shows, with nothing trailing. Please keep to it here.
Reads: 38 V
